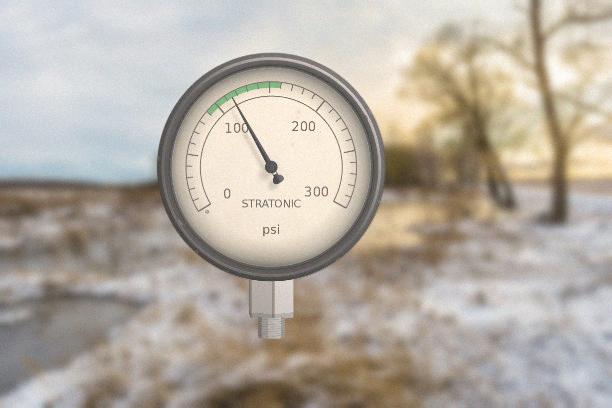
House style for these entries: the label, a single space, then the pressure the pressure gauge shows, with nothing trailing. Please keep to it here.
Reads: 115 psi
